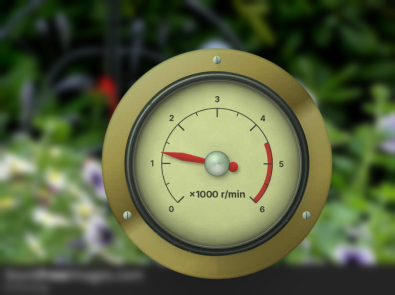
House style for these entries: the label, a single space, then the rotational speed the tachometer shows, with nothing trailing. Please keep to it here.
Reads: 1250 rpm
